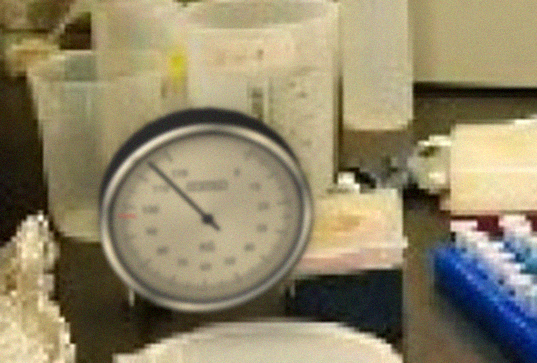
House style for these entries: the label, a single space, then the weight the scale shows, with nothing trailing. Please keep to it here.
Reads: 115 kg
